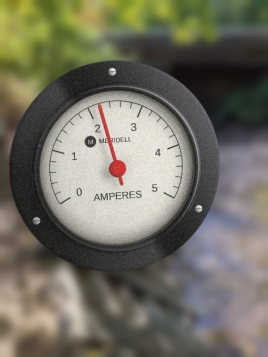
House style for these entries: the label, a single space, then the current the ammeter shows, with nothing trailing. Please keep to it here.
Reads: 2.2 A
